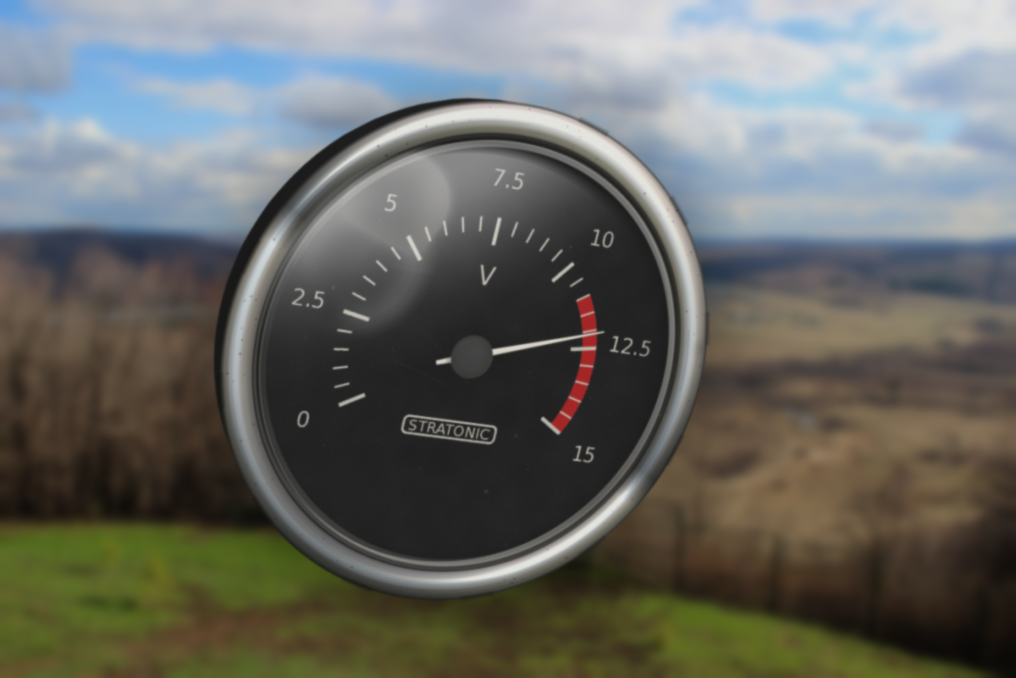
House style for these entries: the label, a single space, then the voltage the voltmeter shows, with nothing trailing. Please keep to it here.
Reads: 12 V
